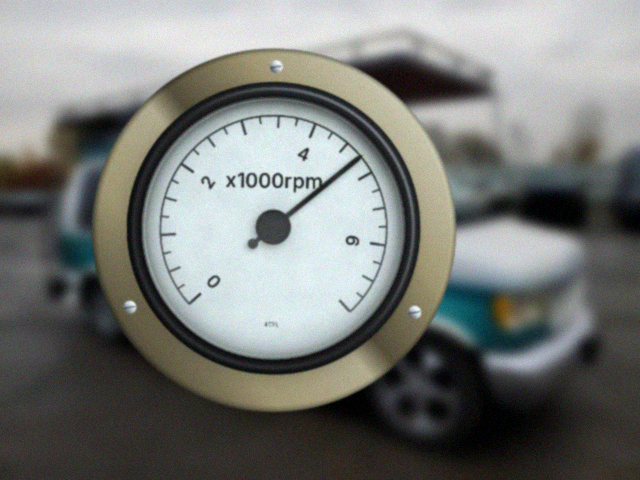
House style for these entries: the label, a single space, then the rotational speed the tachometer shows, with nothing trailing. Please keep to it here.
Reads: 4750 rpm
